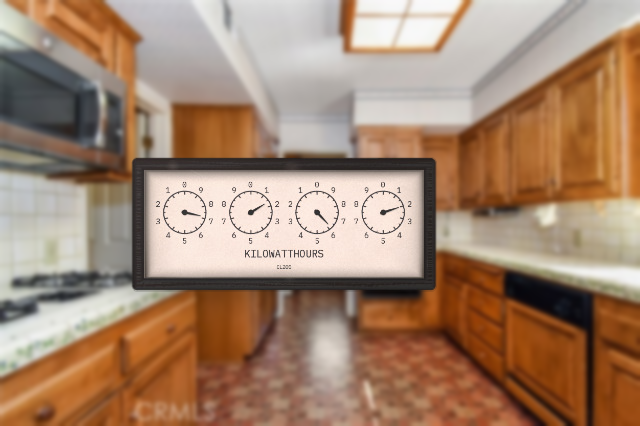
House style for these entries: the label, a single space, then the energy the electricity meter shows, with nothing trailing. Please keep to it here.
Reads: 7162 kWh
